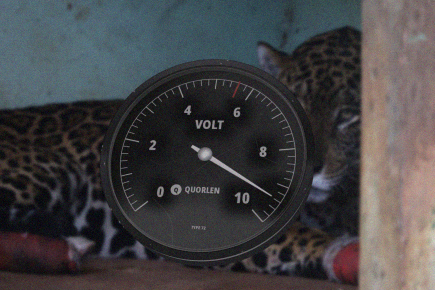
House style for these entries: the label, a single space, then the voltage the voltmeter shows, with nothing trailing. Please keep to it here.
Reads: 9.4 V
